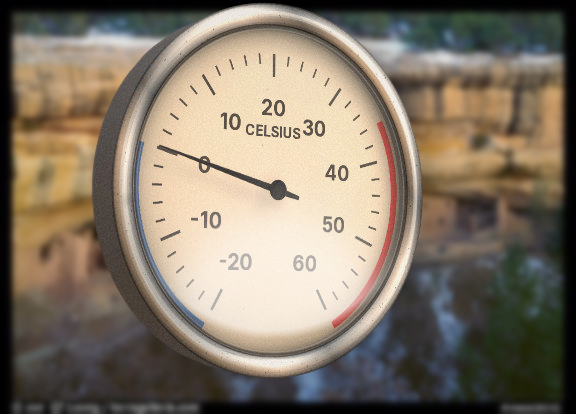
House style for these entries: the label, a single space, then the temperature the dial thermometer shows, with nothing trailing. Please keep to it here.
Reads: 0 °C
